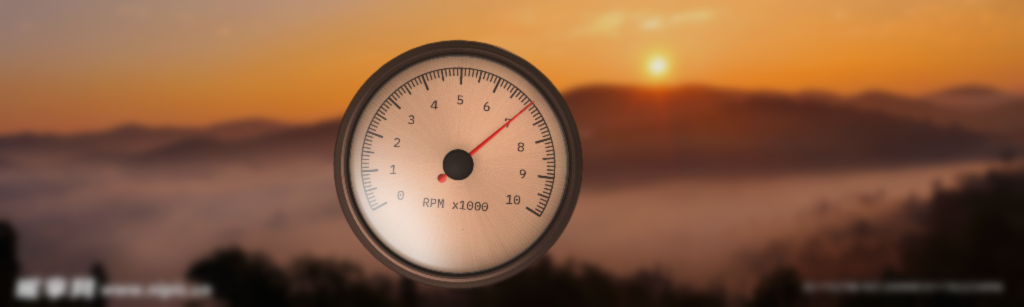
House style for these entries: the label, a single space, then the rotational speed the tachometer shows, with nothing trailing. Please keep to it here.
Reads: 7000 rpm
